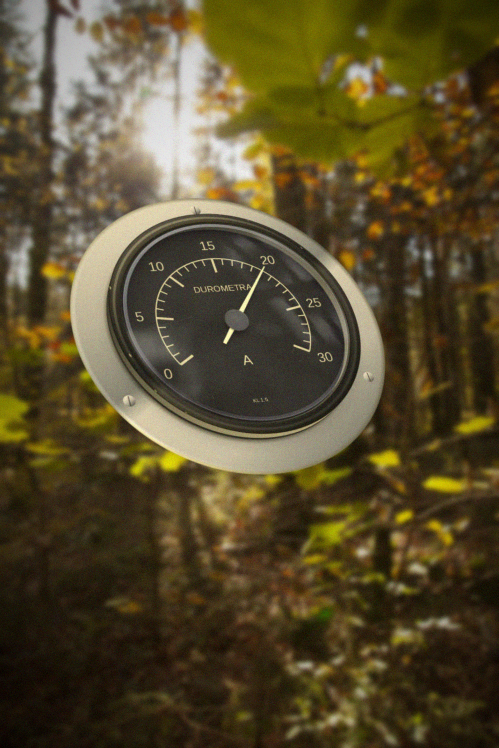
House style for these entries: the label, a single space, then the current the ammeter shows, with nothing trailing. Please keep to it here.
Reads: 20 A
